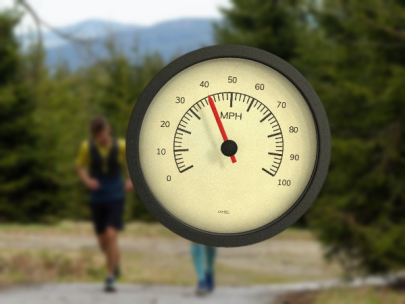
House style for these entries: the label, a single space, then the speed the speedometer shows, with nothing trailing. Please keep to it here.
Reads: 40 mph
